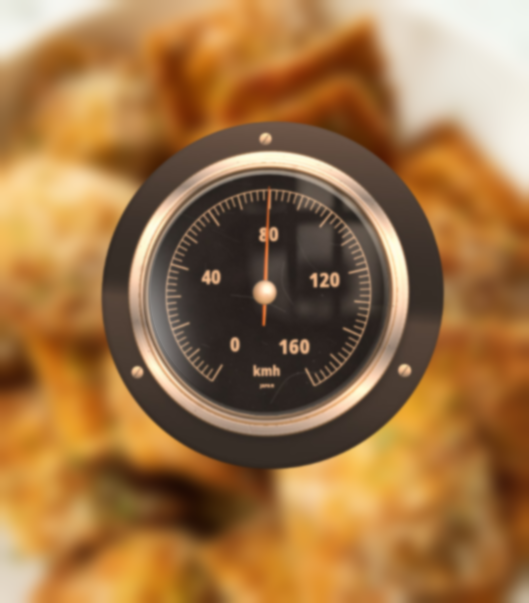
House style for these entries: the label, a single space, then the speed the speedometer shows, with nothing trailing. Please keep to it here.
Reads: 80 km/h
